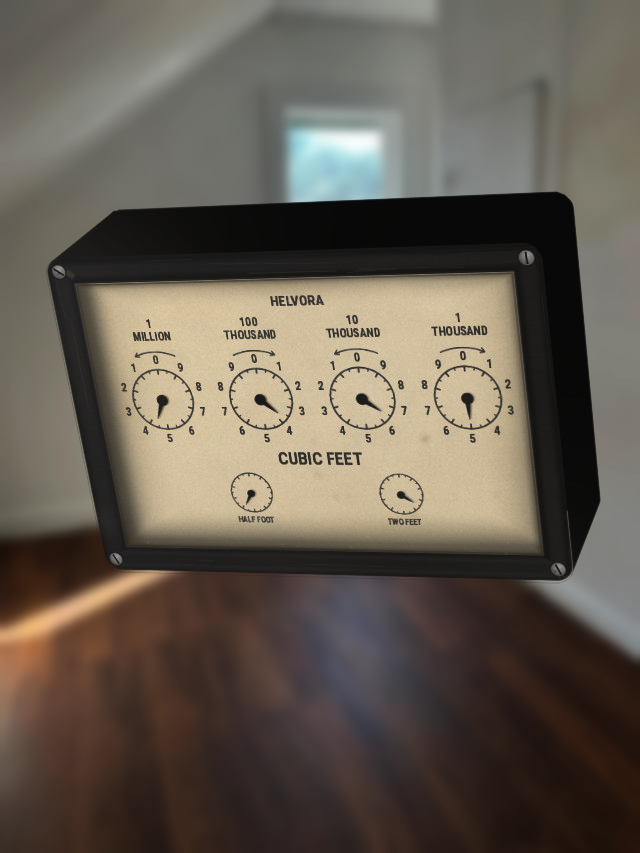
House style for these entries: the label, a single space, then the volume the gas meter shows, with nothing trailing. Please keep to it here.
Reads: 436500 ft³
